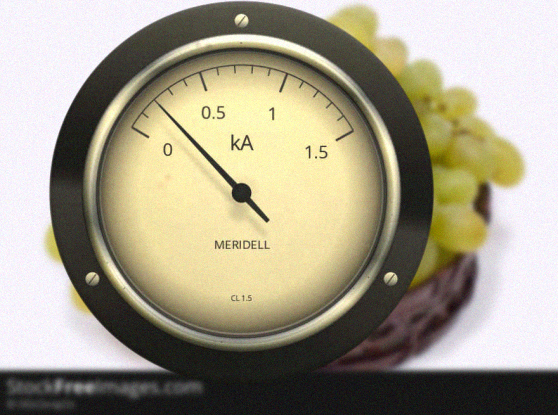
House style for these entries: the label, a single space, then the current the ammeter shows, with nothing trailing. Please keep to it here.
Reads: 0.2 kA
